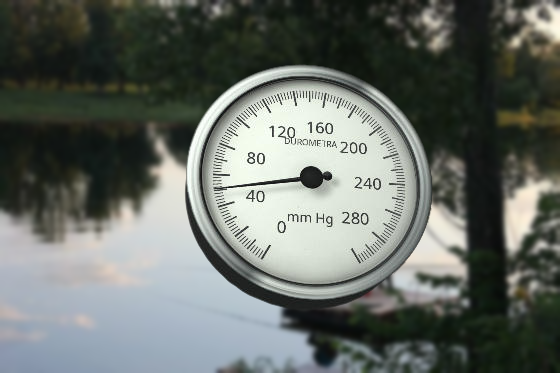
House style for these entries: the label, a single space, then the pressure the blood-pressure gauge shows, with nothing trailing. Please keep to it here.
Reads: 50 mmHg
